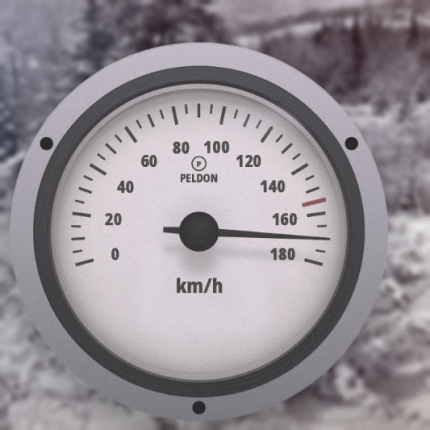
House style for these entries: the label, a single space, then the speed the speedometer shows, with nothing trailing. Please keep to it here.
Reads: 170 km/h
